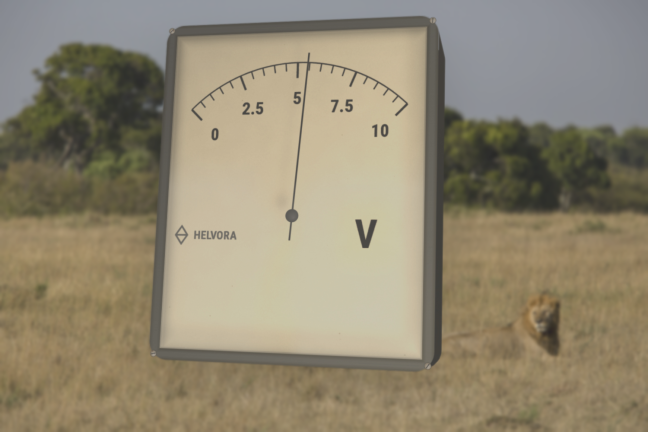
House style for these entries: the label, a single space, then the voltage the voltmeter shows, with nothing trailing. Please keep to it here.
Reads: 5.5 V
